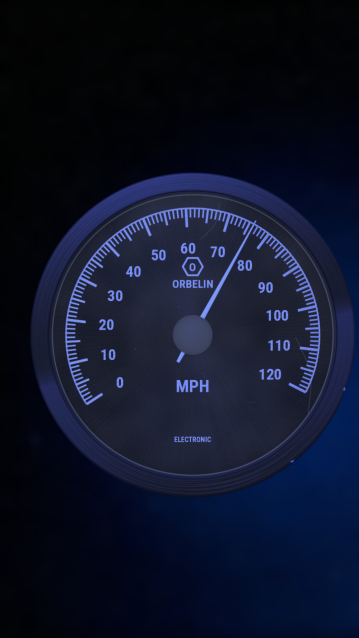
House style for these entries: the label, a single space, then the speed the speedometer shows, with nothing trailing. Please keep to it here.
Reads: 76 mph
